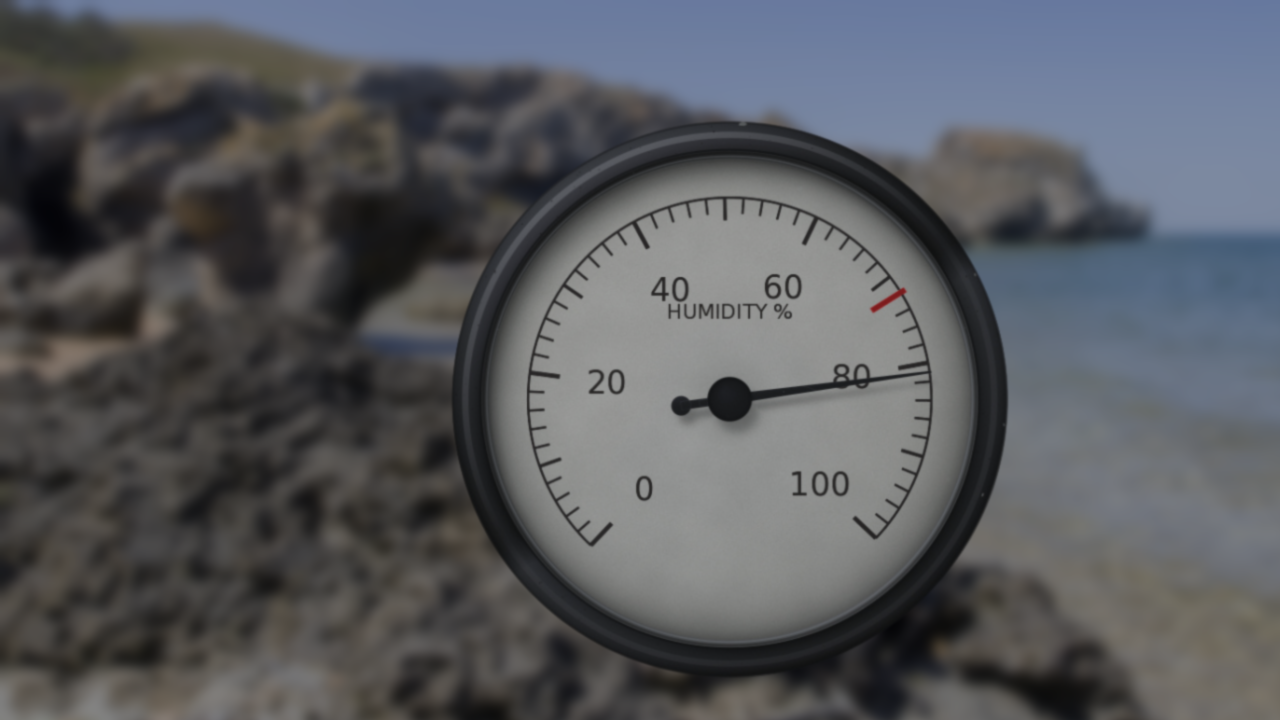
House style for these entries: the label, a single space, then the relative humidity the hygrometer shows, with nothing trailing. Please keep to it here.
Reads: 81 %
